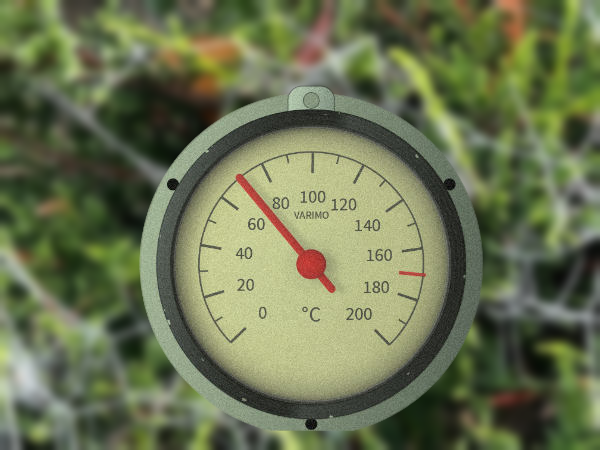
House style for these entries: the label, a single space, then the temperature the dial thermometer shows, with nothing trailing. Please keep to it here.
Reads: 70 °C
